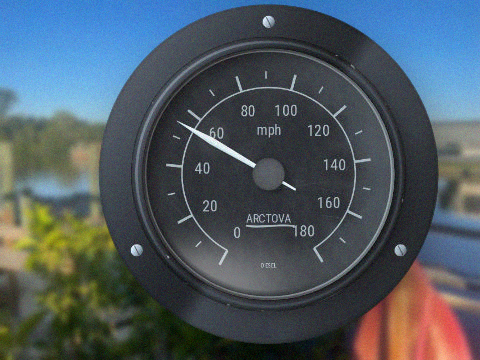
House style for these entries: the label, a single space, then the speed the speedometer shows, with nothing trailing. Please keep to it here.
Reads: 55 mph
